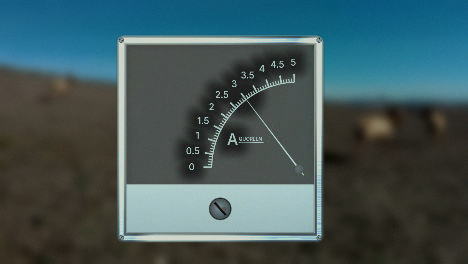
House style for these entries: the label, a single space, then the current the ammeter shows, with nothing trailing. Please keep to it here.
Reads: 3 A
